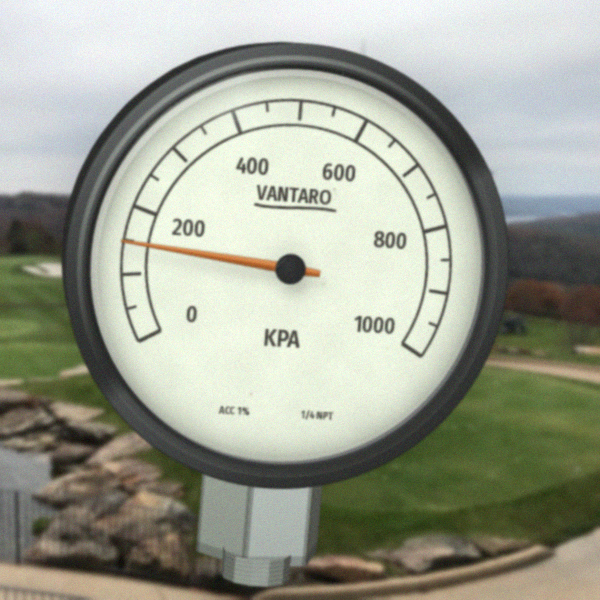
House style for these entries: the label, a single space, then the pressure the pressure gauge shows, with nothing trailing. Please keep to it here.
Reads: 150 kPa
